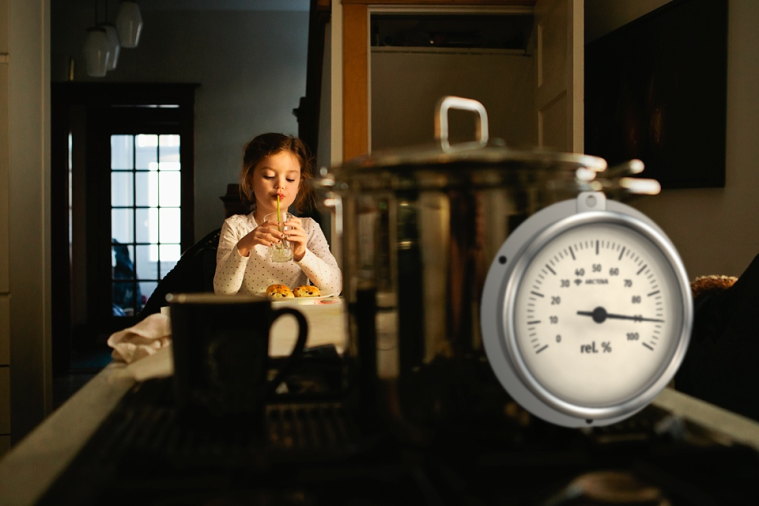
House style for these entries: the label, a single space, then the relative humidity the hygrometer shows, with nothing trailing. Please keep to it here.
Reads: 90 %
